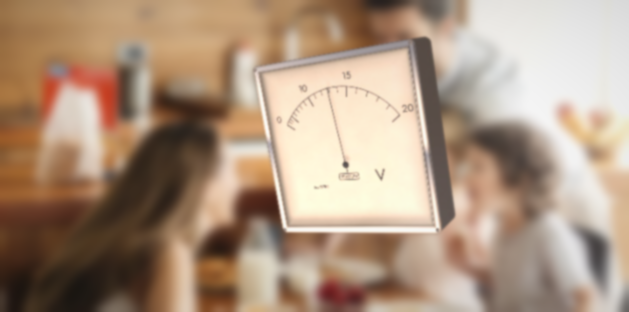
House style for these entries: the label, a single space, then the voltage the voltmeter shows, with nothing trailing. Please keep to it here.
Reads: 13 V
